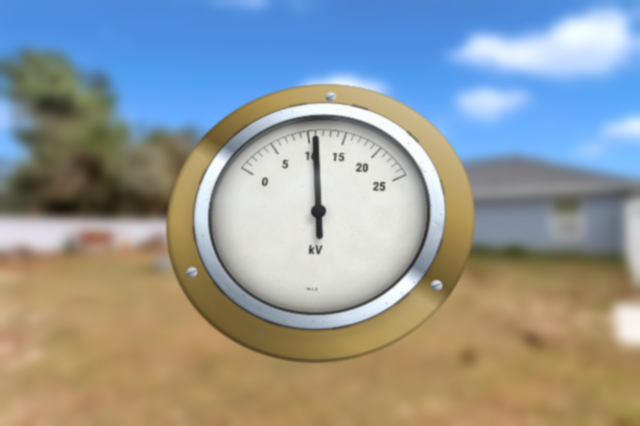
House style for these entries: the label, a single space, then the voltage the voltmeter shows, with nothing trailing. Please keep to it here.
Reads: 11 kV
